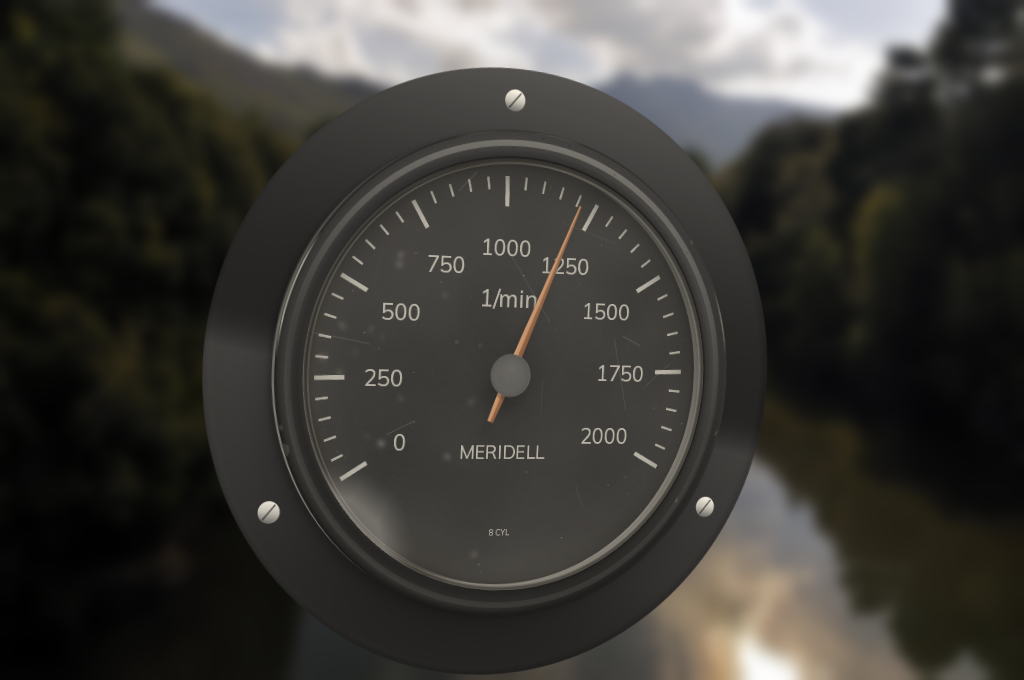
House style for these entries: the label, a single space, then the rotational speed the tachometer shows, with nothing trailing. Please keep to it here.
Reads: 1200 rpm
